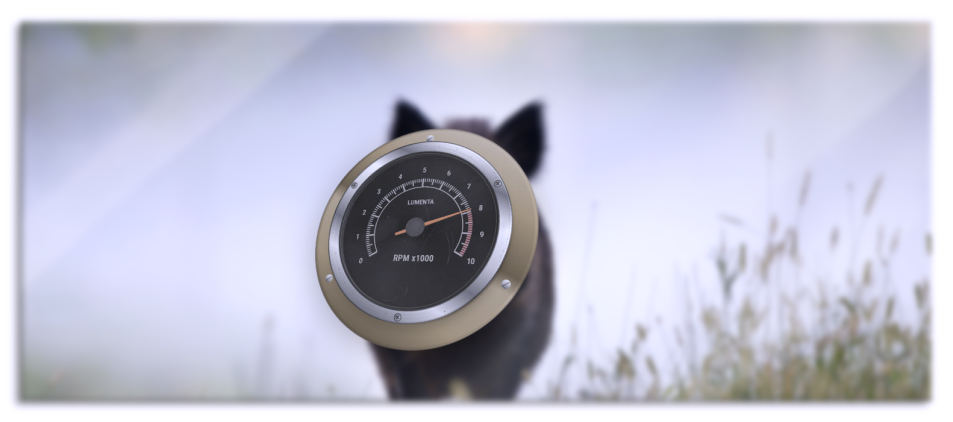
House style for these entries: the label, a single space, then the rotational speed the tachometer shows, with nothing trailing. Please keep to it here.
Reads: 8000 rpm
